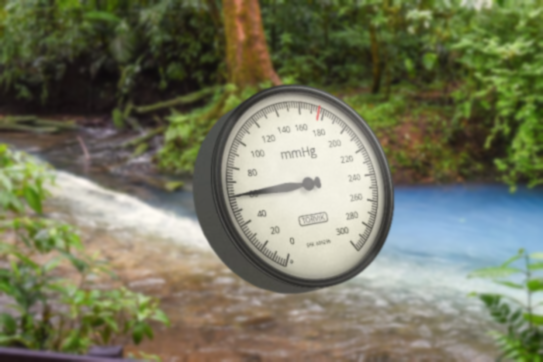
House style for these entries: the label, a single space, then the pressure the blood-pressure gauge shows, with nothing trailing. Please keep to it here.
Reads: 60 mmHg
